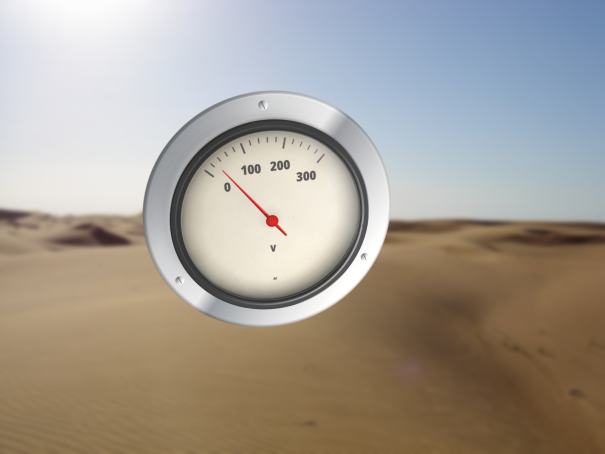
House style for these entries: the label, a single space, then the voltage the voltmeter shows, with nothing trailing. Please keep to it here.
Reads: 30 V
